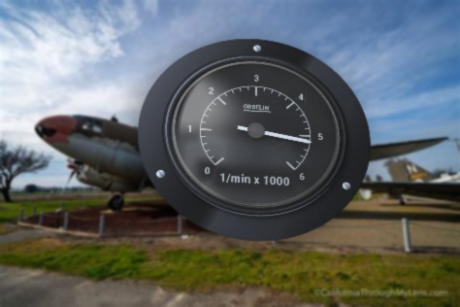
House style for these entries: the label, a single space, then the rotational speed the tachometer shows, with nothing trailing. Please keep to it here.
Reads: 5200 rpm
